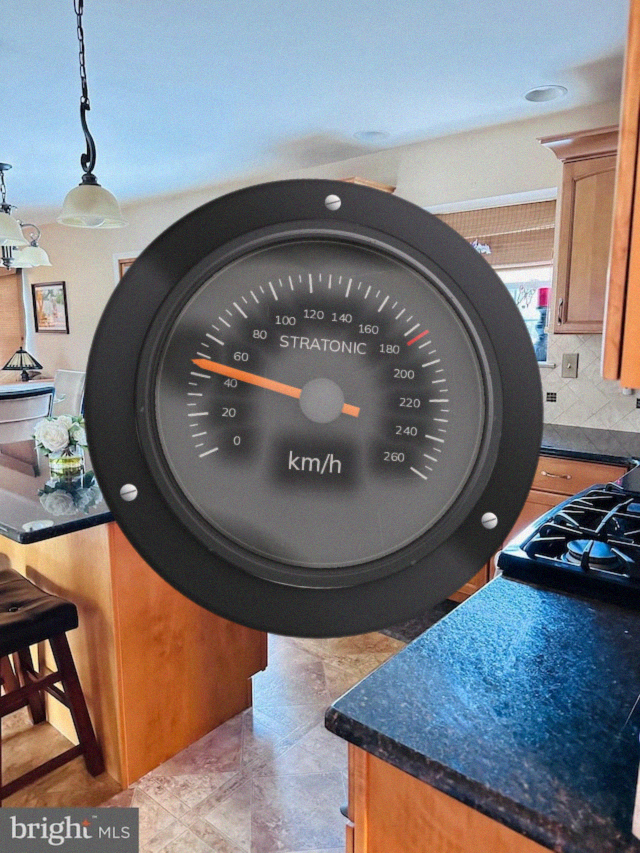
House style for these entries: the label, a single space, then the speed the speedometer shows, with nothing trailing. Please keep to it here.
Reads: 45 km/h
